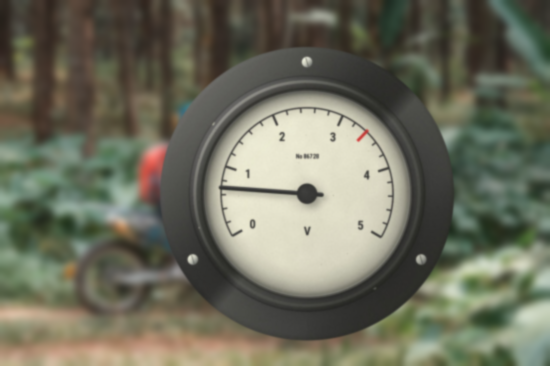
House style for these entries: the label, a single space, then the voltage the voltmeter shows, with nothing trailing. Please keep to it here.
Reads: 0.7 V
